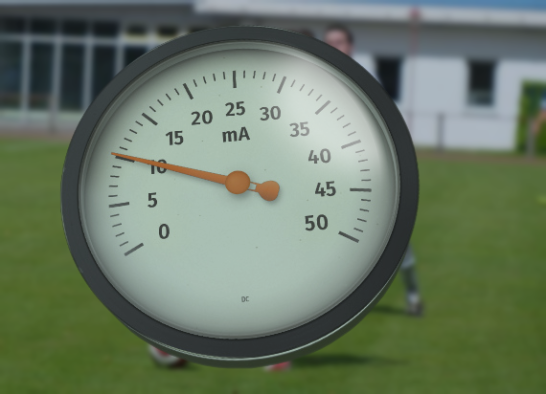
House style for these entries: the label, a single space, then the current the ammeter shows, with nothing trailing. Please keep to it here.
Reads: 10 mA
